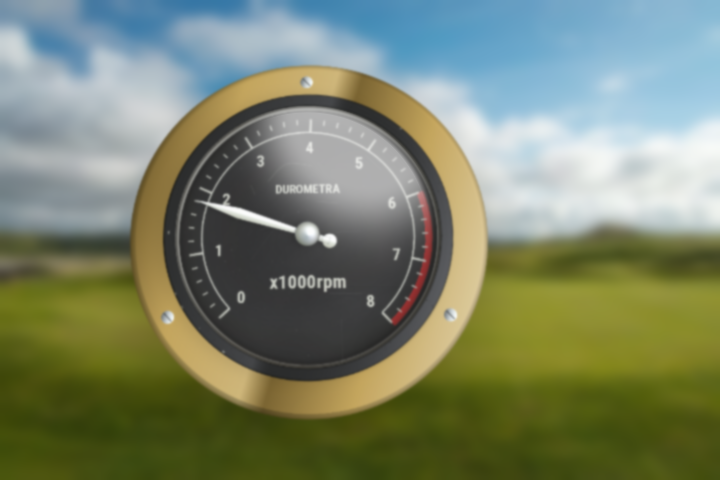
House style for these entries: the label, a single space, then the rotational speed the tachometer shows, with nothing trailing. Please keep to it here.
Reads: 1800 rpm
